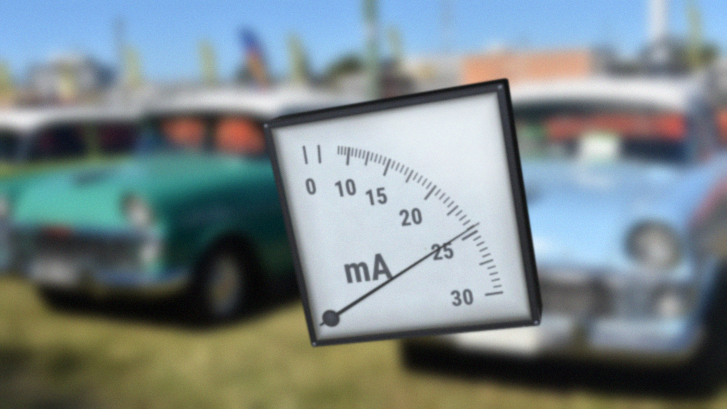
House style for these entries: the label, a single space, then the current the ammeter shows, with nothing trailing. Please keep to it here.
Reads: 24.5 mA
